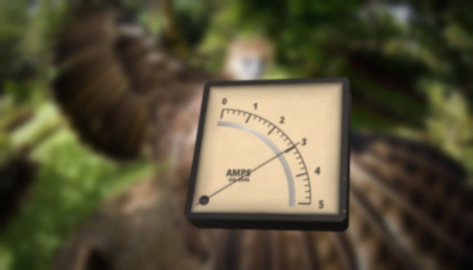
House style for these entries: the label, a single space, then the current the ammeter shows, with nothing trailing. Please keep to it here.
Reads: 3 A
